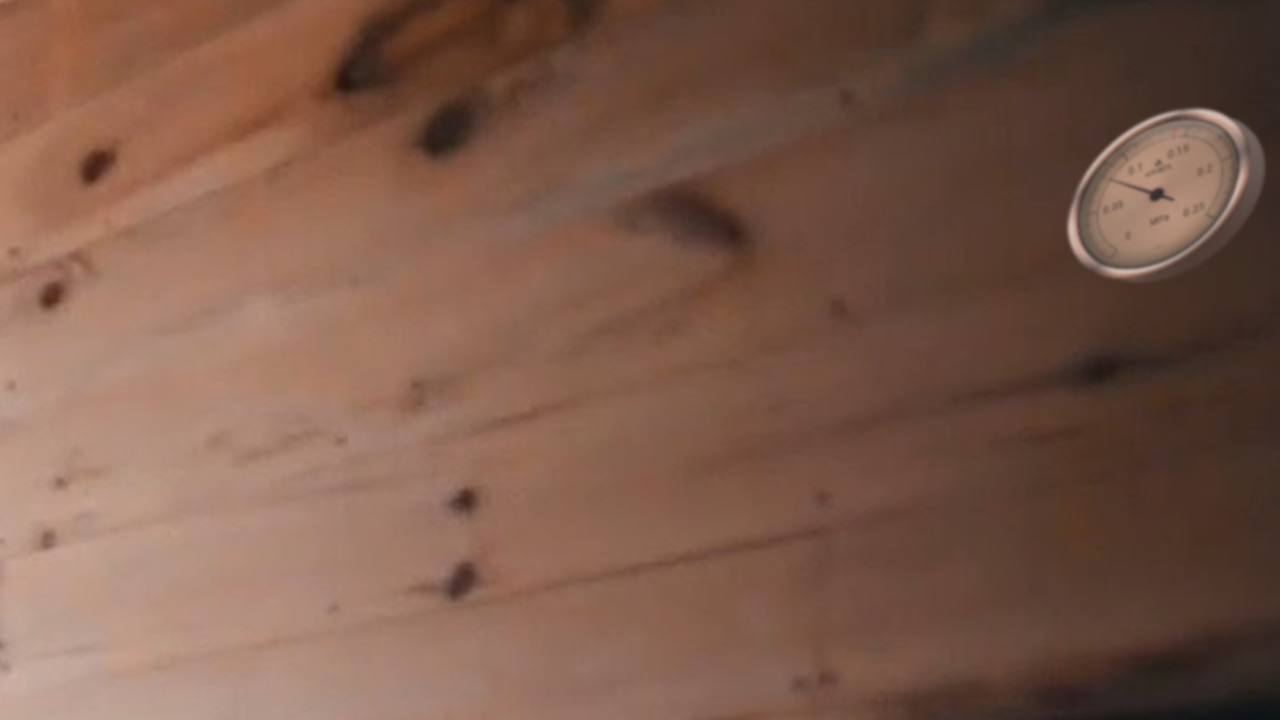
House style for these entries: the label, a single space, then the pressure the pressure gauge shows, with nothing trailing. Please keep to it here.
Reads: 0.08 MPa
